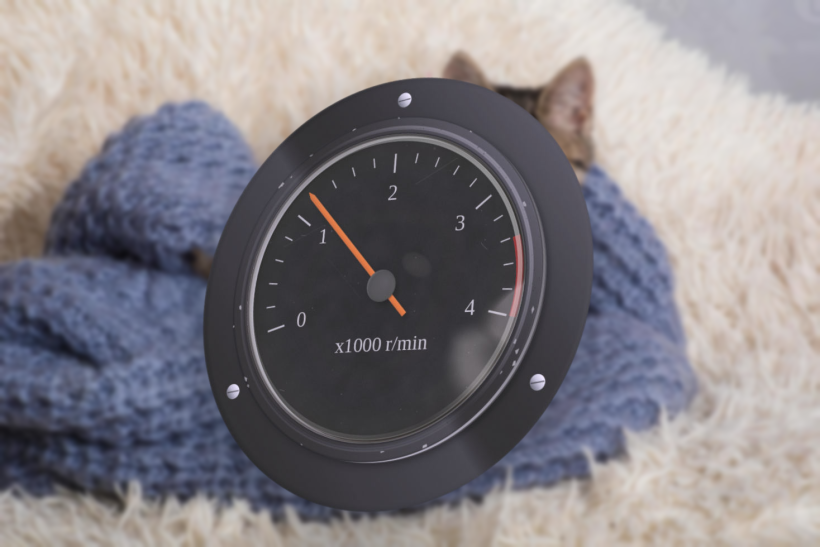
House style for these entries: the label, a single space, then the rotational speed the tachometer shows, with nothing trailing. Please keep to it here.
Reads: 1200 rpm
